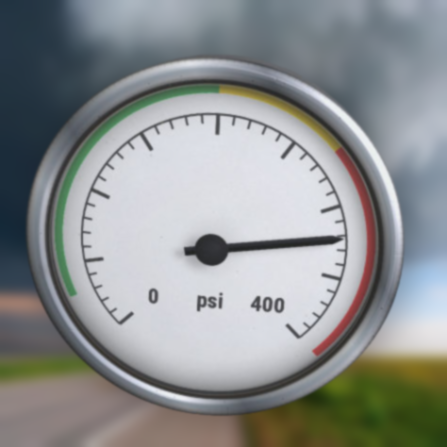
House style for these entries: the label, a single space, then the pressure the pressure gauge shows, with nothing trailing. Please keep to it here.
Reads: 320 psi
